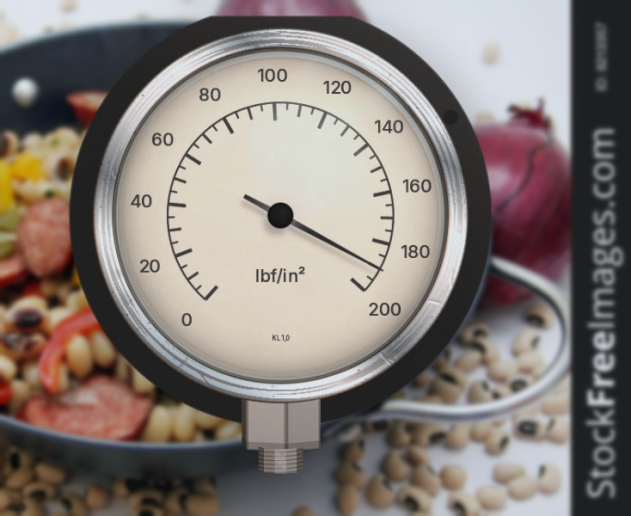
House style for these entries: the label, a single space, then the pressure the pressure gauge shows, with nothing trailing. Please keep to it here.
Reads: 190 psi
